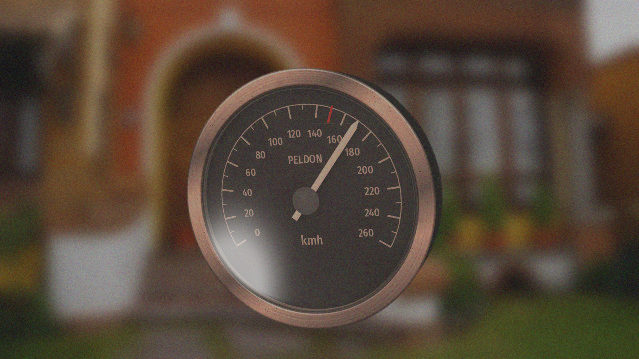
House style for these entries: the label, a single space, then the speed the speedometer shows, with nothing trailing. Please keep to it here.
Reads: 170 km/h
